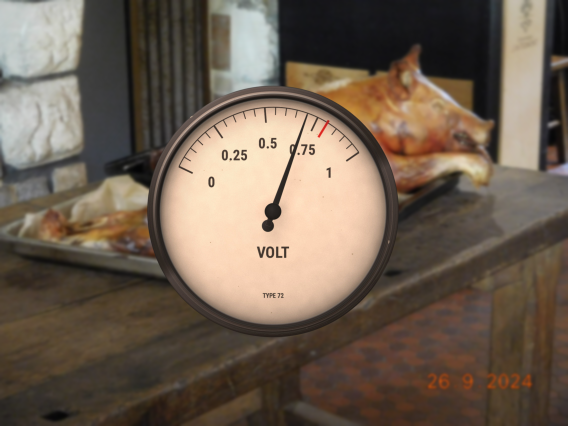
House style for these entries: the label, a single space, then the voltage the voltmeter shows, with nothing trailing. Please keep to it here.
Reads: 0.7 V
